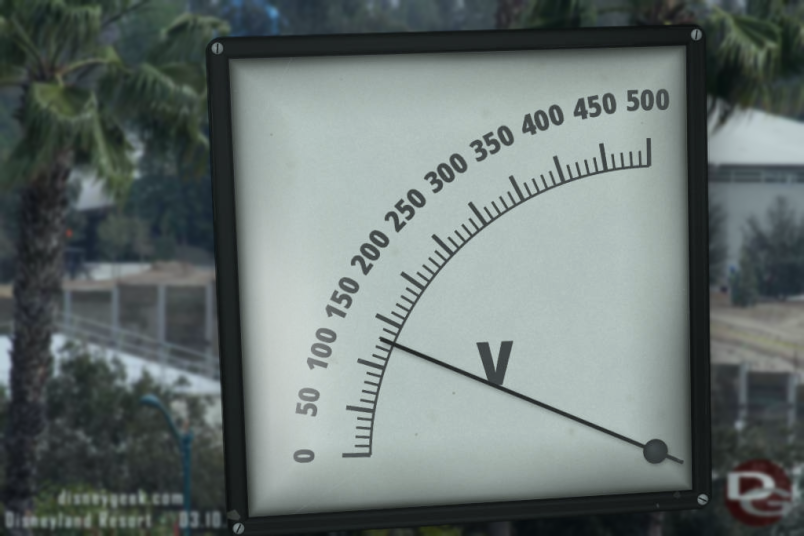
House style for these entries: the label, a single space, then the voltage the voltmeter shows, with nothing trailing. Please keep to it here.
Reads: 130 V
